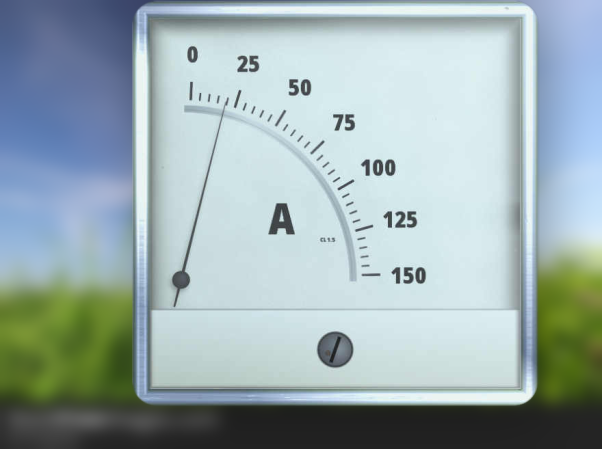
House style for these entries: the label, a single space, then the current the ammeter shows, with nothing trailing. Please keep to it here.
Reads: 20 A
